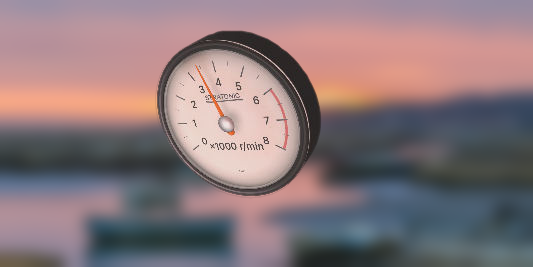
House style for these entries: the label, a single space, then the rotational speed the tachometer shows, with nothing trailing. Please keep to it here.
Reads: 3500 rpm
